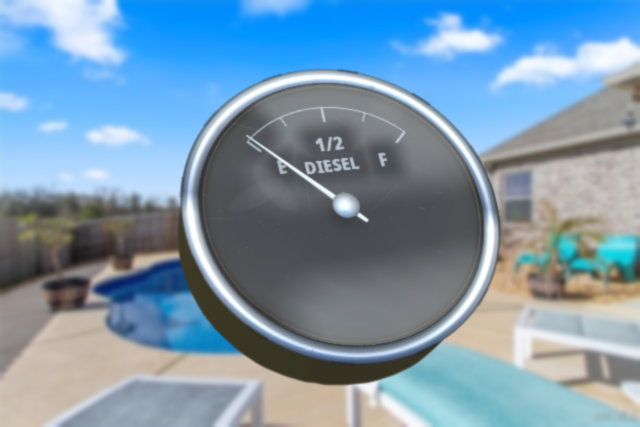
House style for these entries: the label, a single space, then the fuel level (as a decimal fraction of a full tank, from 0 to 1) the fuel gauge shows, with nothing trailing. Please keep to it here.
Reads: 0
